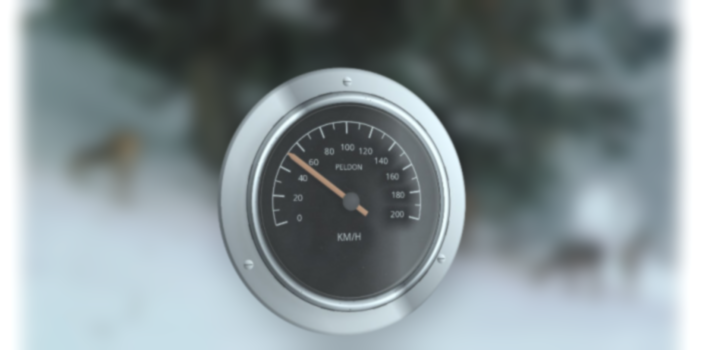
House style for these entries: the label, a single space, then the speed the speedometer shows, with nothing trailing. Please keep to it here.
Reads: 50 km/h
